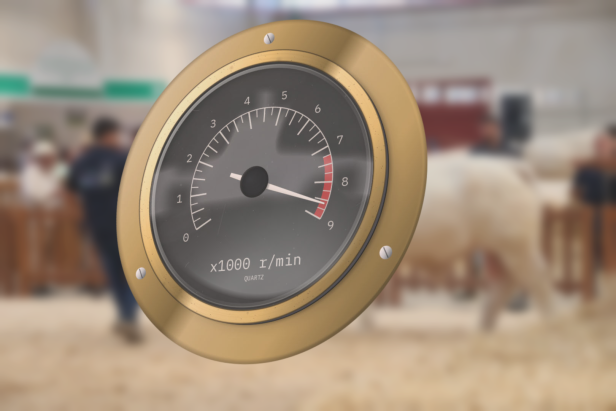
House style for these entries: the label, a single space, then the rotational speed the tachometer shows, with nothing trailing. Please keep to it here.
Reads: 8625 rpm
